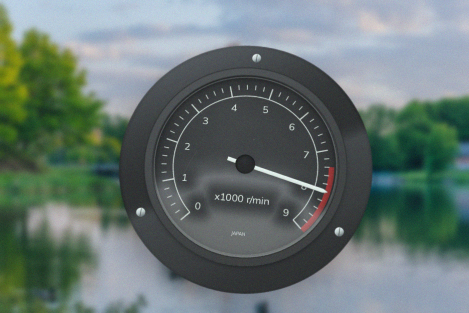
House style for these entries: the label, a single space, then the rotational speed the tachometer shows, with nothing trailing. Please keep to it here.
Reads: 8000 rpm
